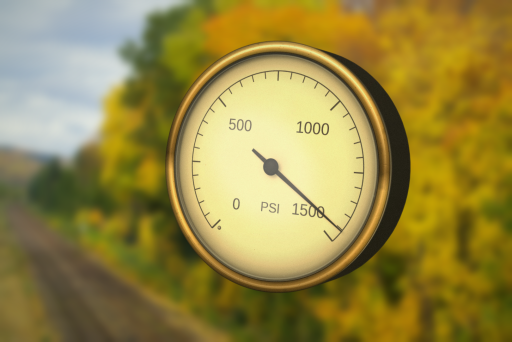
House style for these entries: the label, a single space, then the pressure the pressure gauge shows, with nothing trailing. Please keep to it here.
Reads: 1450 psi
